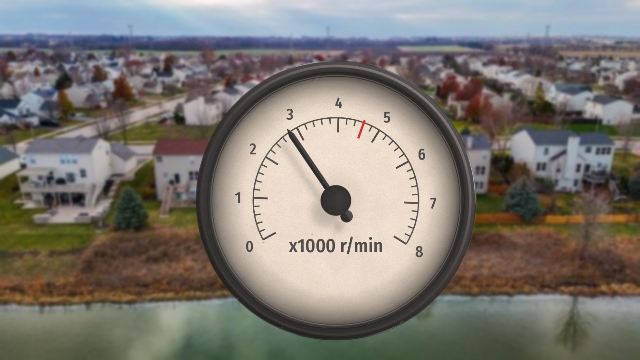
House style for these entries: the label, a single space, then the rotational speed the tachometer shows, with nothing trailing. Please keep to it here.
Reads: 2800 rpm
